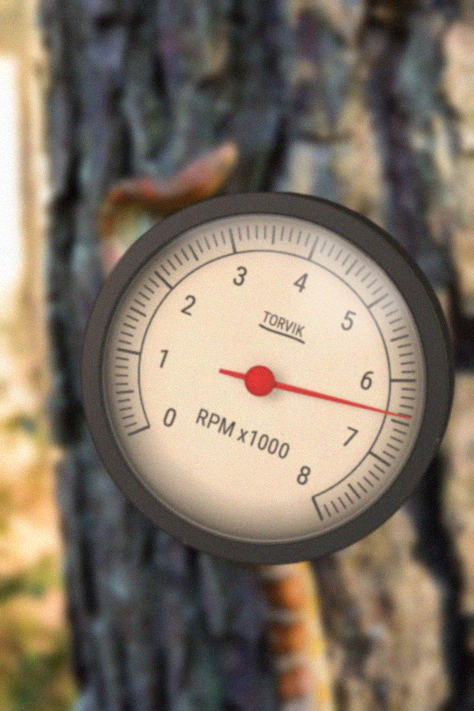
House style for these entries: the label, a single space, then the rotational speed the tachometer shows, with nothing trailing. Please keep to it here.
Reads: 6400 rpm
